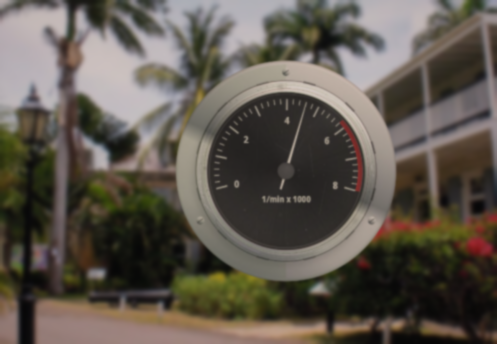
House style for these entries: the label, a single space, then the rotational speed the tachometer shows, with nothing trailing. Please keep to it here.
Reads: 4600 rpm
